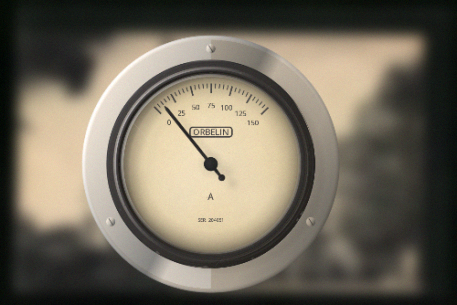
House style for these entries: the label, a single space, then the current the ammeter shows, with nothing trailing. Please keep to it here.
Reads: 10 A
